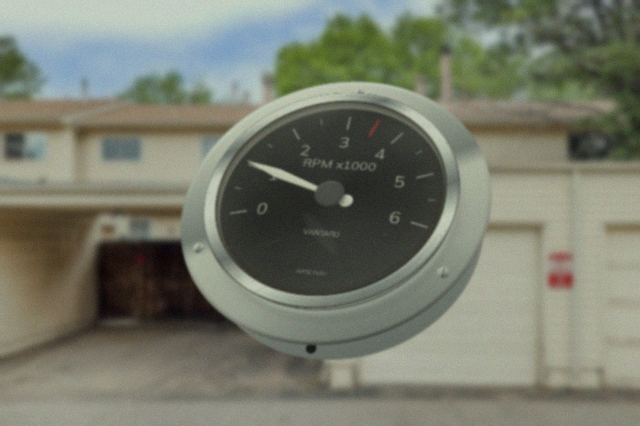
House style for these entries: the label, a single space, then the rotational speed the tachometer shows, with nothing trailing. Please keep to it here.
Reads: 1000 rpm
